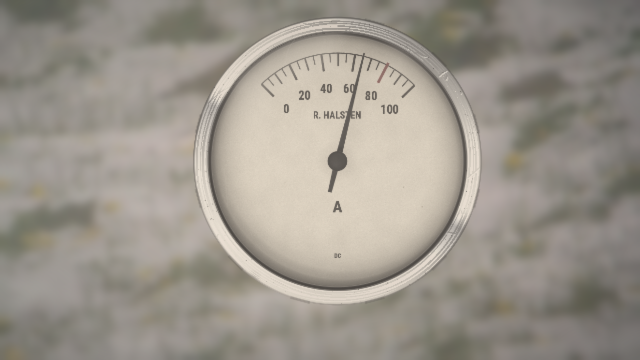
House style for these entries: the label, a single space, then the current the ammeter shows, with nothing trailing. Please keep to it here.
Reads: 65 A
